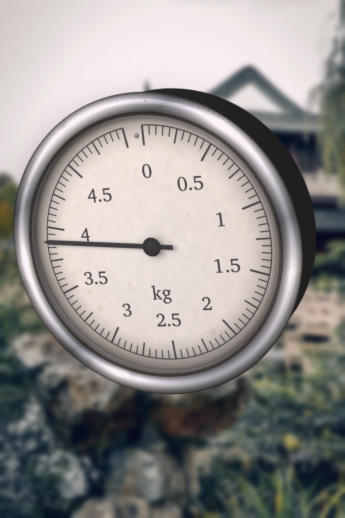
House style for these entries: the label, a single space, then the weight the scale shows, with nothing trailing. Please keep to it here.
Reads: 3.9 kg
